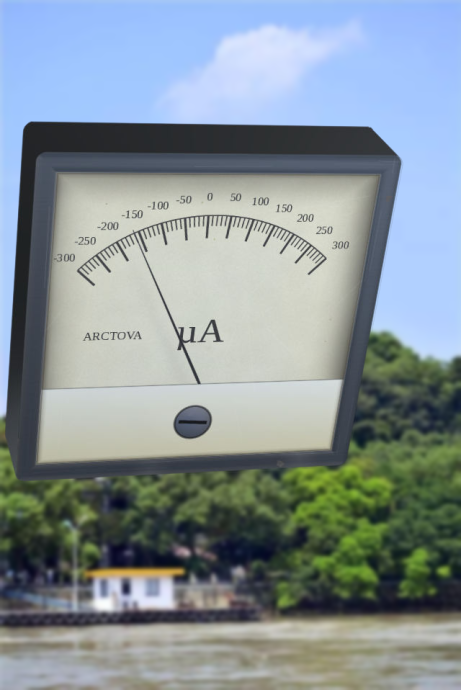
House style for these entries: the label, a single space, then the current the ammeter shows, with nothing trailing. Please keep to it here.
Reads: -160 µA
